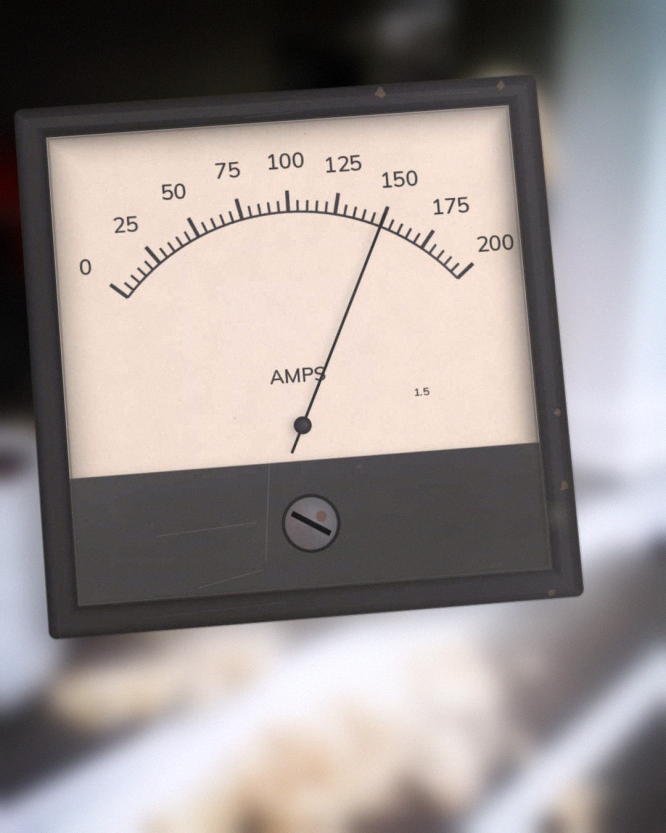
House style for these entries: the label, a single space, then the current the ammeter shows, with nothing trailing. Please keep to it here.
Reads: 150 A
